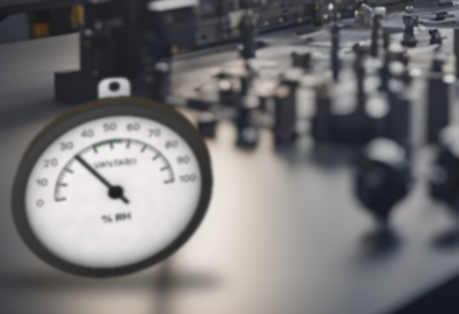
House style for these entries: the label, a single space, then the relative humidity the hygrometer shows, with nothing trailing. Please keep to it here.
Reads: 30 %
